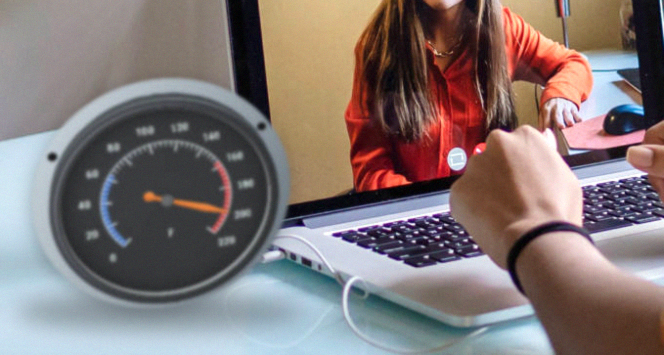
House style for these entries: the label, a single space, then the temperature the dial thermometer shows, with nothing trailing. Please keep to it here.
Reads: 200 °F
